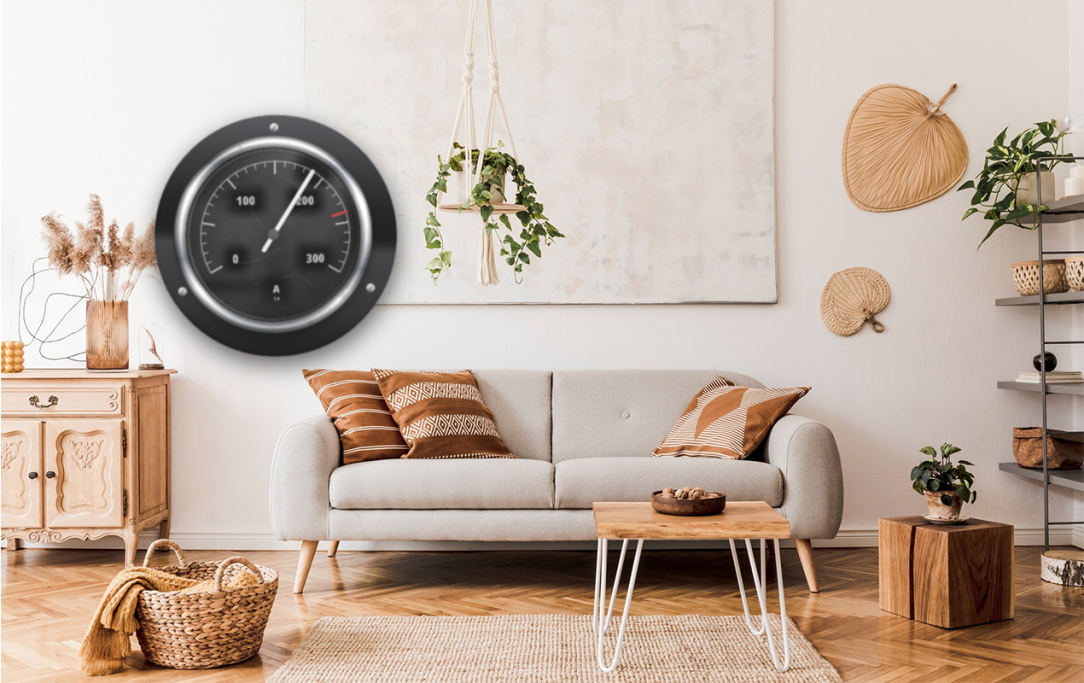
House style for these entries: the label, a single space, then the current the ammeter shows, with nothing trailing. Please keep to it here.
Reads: 190 A
